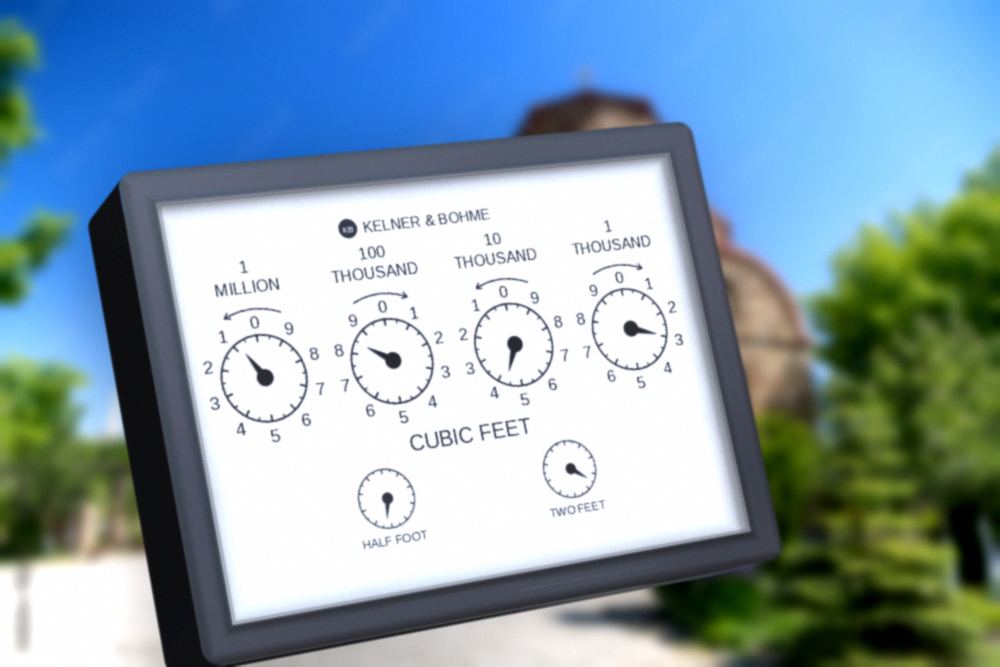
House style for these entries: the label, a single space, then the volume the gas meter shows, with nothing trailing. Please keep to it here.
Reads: 84300 ft³
